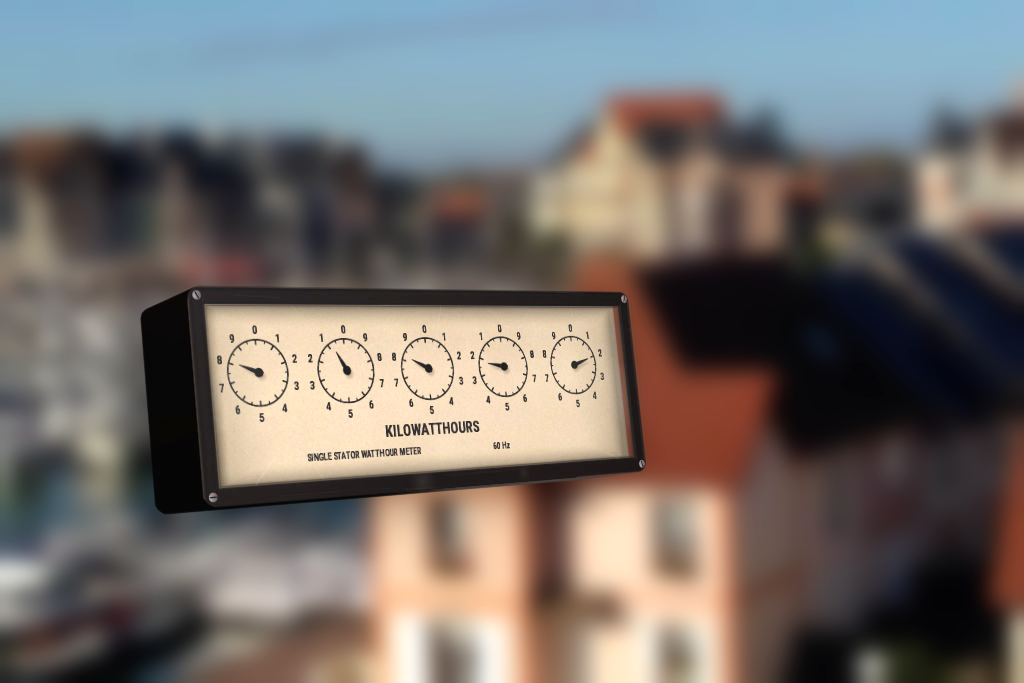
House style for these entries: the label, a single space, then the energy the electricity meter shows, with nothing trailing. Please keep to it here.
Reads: 80822 kWh
